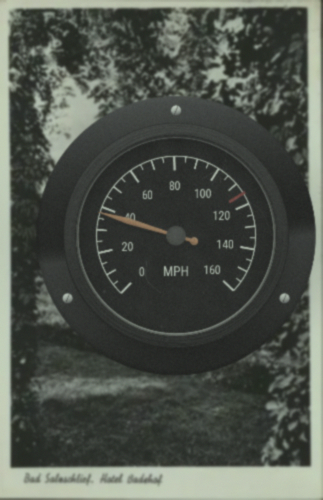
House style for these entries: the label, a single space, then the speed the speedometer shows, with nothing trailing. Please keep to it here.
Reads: 37.5 mph
